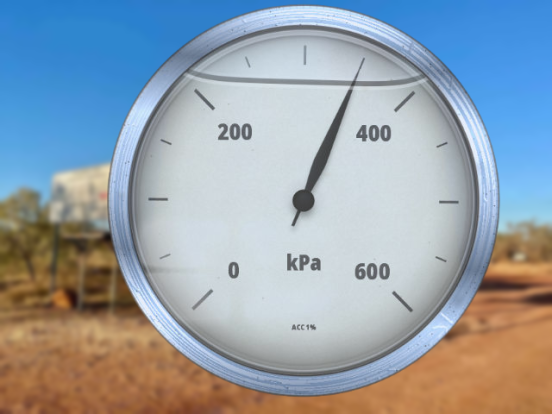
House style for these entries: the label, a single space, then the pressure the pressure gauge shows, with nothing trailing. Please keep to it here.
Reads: 350 kPa
